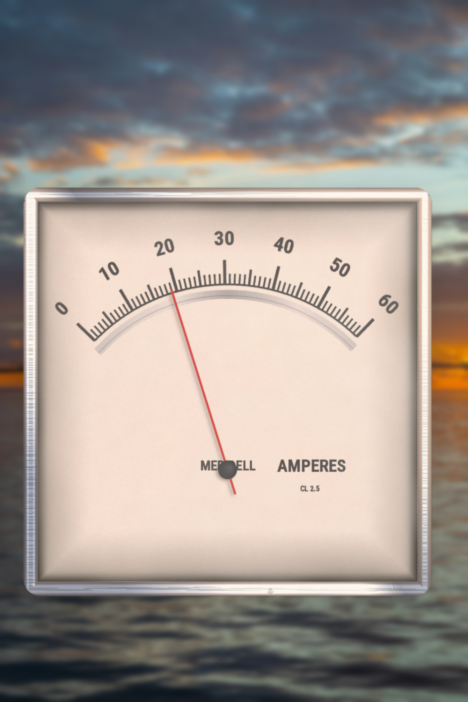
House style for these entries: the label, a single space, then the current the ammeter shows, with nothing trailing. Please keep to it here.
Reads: 19 A
